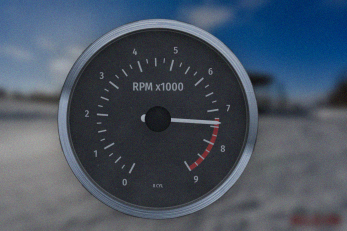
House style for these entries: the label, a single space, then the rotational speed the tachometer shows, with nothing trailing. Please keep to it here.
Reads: 7375 rpm
